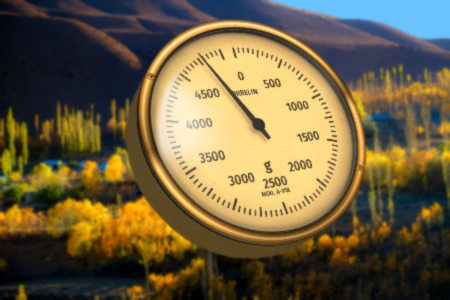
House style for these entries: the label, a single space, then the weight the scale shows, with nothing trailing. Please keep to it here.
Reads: 4750 g
